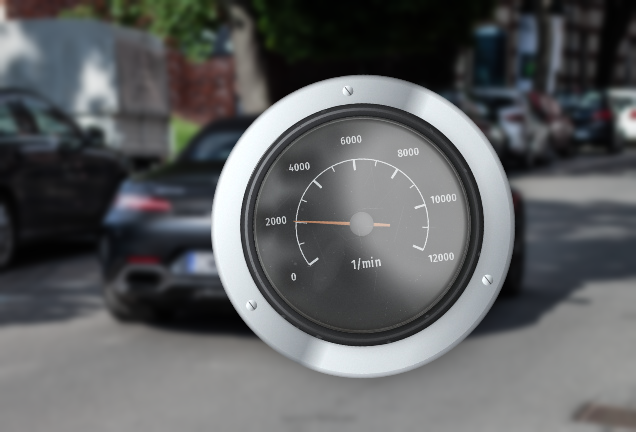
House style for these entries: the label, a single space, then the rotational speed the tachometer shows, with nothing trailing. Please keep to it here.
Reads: 2000 rpm
